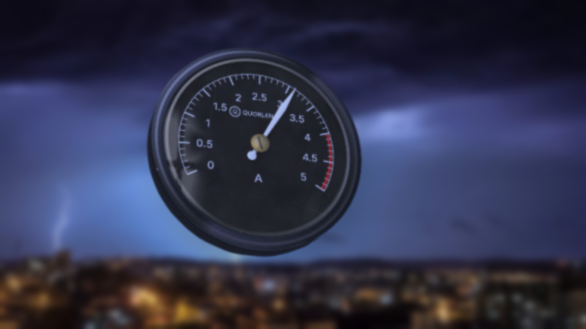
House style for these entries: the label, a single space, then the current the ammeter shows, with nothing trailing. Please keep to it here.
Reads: 3.1 A
